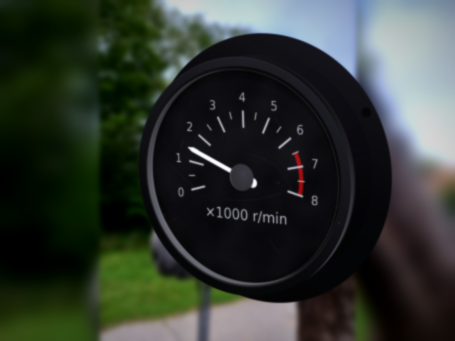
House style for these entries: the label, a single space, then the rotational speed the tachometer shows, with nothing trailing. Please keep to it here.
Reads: 1500 rpm
